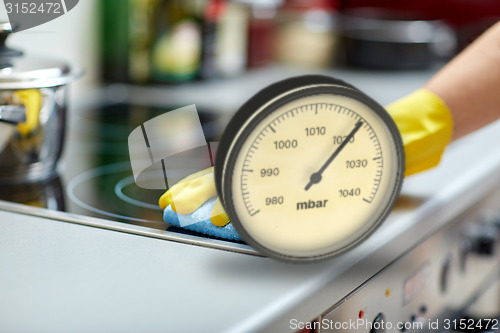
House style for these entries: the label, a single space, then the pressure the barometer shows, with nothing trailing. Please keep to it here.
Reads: 1020 mbar
